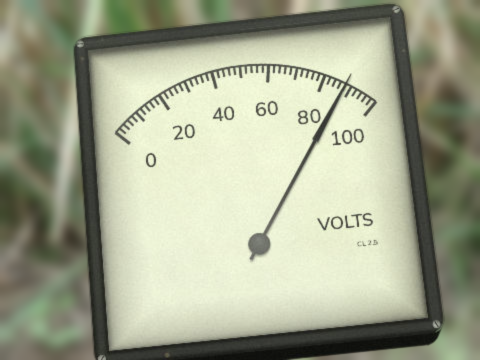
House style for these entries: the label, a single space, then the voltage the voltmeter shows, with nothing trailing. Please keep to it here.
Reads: 88 V
